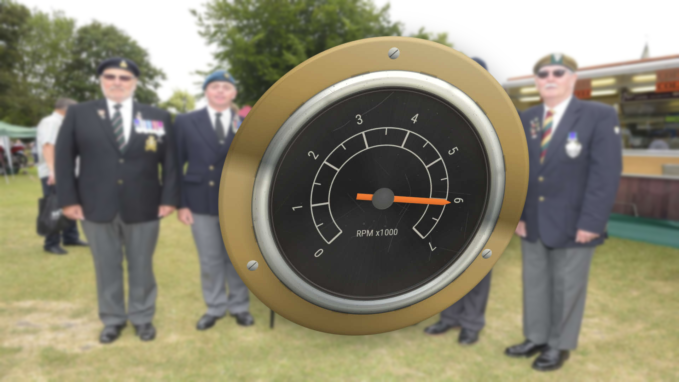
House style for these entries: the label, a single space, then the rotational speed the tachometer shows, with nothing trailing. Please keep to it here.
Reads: 6000 rpm
